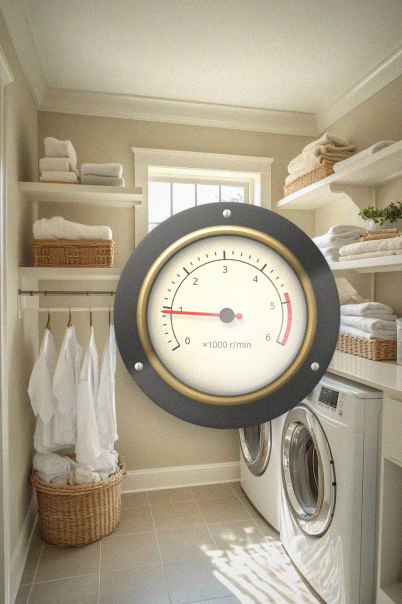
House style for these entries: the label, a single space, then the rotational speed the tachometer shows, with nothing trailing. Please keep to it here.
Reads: 900 rpm
